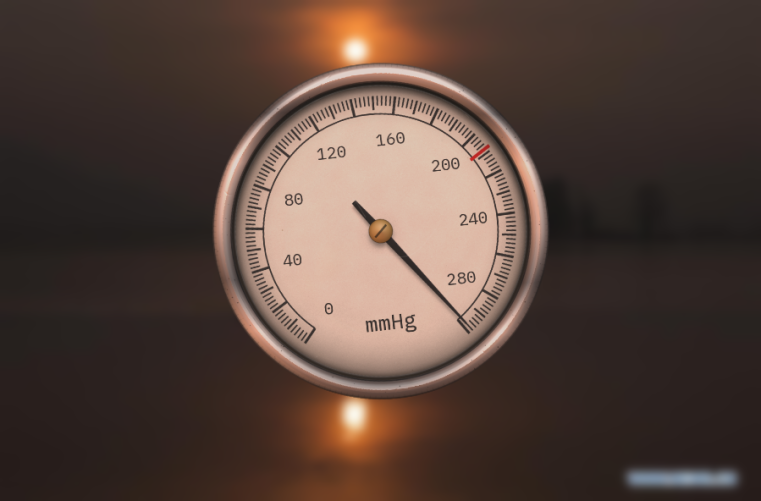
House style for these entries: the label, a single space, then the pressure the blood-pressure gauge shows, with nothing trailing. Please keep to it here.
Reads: 298 mmHg
